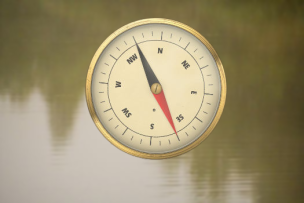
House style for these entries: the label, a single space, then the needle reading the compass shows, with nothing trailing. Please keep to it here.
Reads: 150 °
